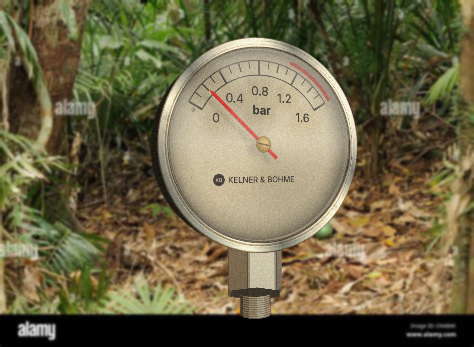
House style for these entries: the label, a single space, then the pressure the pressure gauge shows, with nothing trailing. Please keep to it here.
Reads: 0.2 bar
